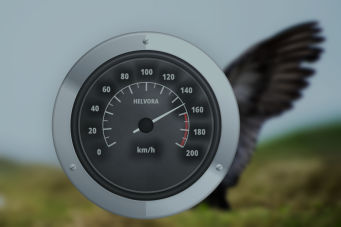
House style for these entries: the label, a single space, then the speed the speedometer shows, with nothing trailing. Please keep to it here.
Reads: 150 km/h
